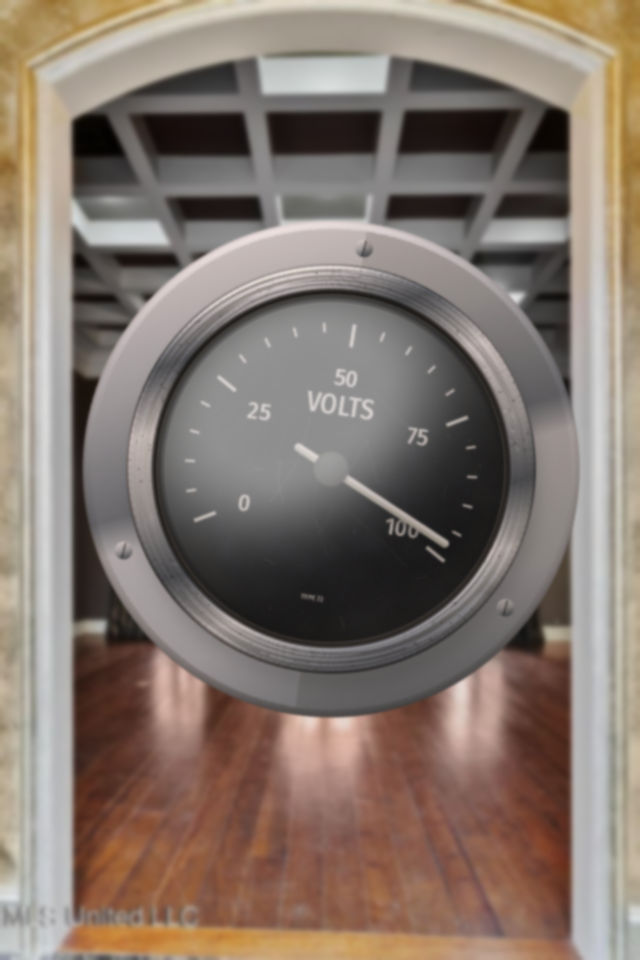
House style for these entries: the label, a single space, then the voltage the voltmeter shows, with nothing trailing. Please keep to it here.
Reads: 97.5 V
